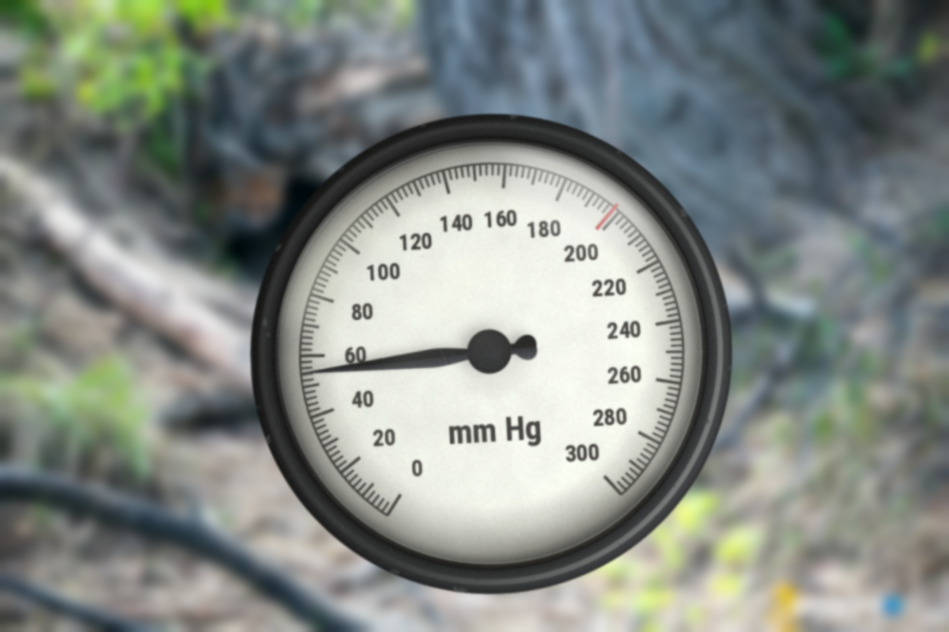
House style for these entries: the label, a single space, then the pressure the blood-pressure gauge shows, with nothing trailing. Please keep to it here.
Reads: 54 mmHg
